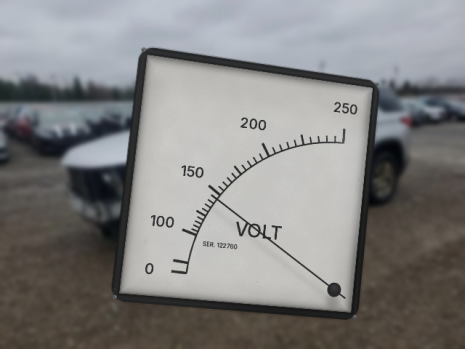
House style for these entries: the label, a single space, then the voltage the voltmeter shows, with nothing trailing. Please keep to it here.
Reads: 145 V
